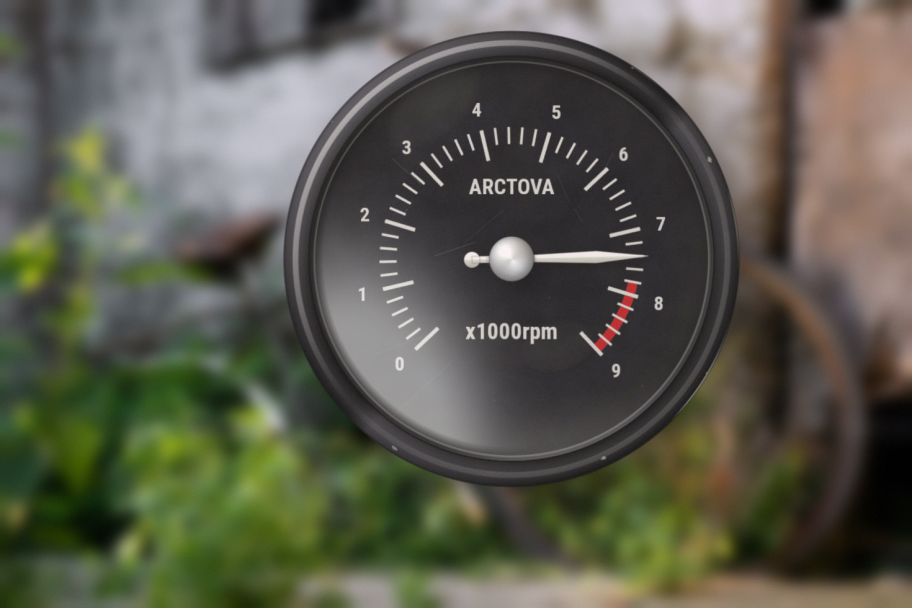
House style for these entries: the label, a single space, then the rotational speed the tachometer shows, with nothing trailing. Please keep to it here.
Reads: 7400 rpm
